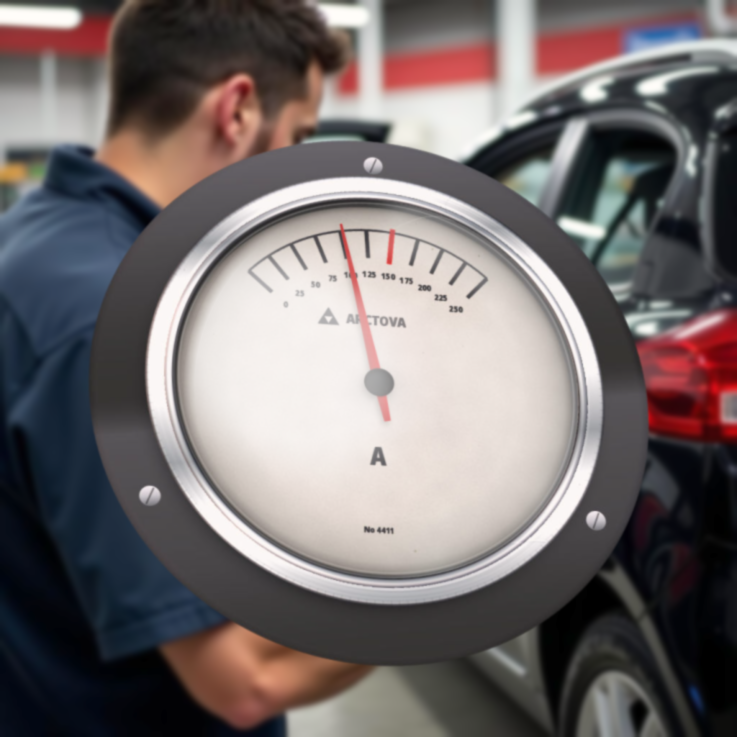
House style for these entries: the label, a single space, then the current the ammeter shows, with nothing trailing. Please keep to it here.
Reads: 100 A
